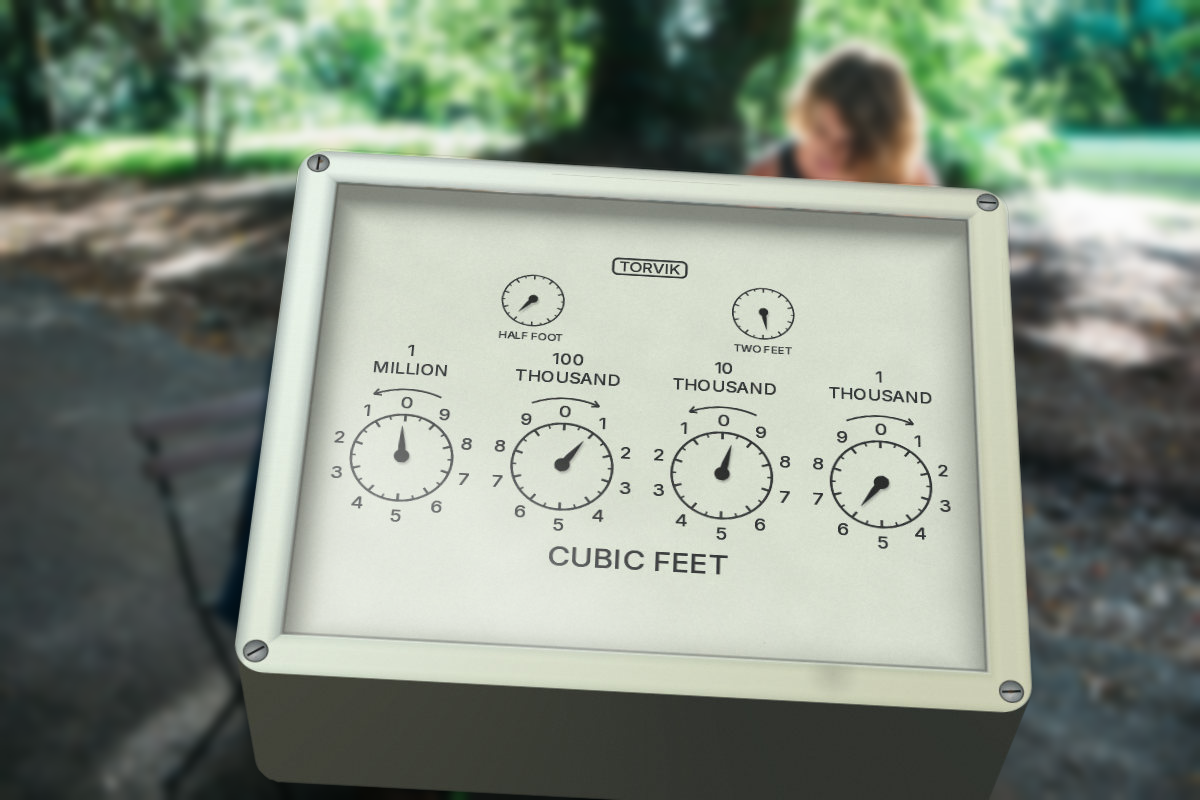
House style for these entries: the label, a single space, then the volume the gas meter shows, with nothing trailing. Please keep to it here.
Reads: 9600 ft³
